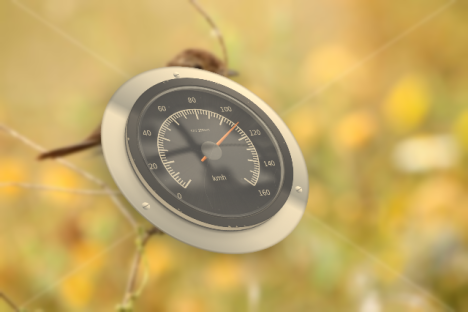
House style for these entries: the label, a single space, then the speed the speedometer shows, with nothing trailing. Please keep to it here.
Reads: 110 km/h
